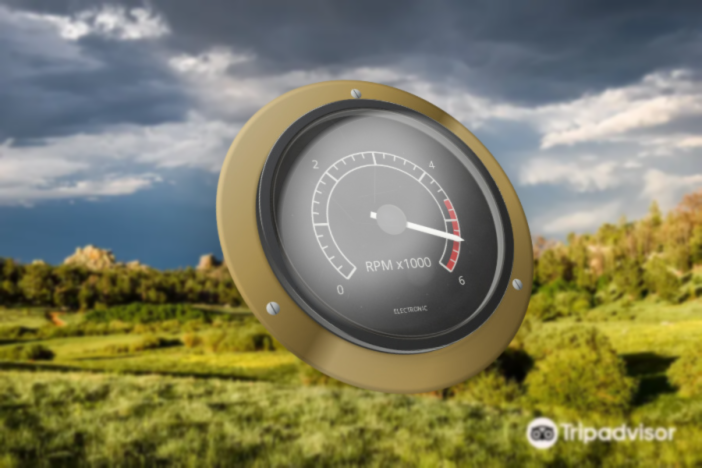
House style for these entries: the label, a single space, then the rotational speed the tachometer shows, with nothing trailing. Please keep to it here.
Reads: 5400 rpm
